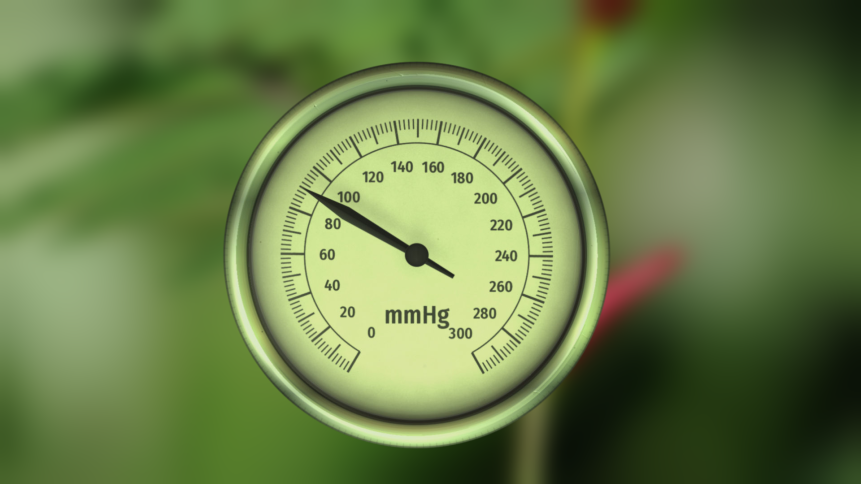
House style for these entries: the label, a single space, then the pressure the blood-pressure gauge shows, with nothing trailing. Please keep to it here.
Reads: 90 mmHg
